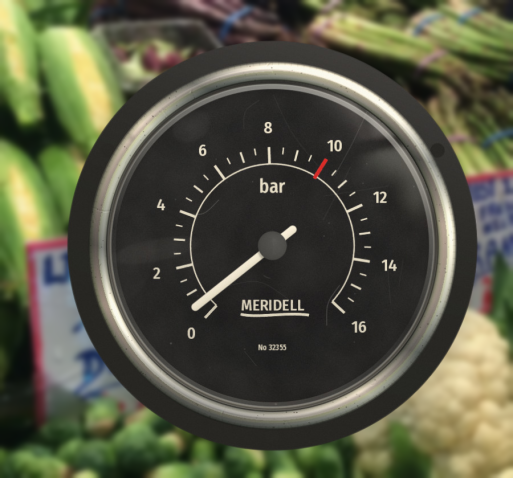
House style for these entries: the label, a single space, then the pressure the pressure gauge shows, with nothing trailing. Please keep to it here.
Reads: 0.5 bar
